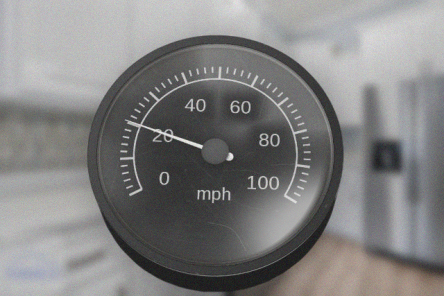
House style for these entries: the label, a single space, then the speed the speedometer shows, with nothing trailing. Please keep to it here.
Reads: 20 mph
